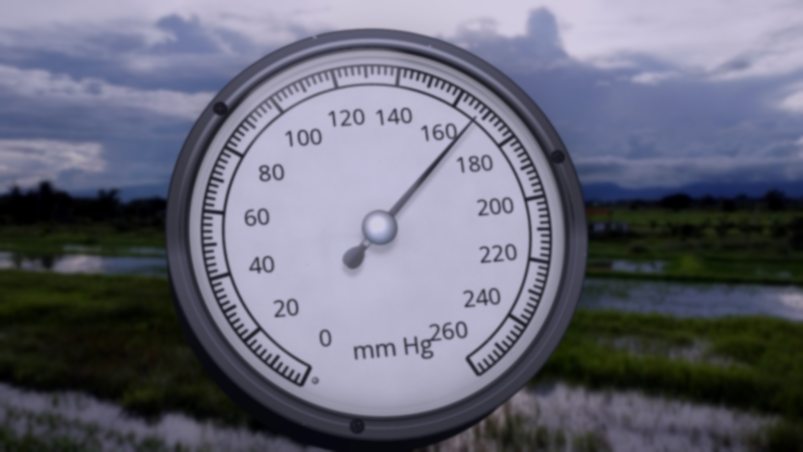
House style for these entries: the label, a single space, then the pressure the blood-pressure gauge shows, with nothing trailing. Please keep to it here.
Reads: 168 mmHg
